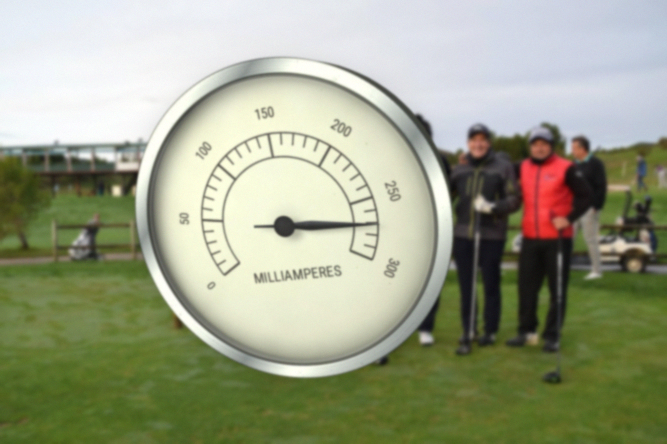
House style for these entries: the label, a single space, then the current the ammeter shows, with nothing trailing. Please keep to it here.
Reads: 270 mA
